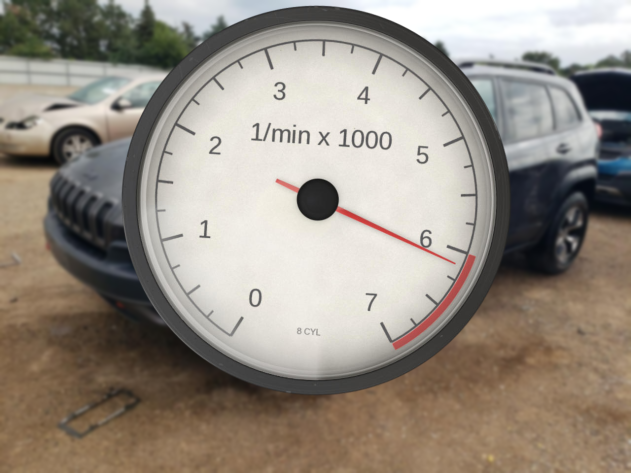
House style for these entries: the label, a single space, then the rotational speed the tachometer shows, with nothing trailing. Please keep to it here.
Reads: 6125 rpm
